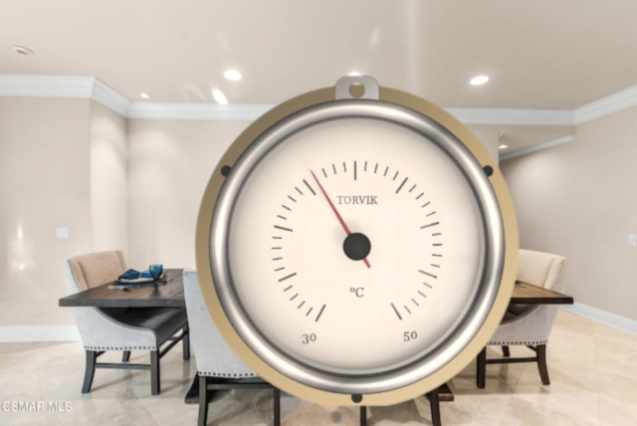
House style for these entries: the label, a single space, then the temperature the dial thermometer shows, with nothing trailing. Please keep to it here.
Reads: 2 °C
